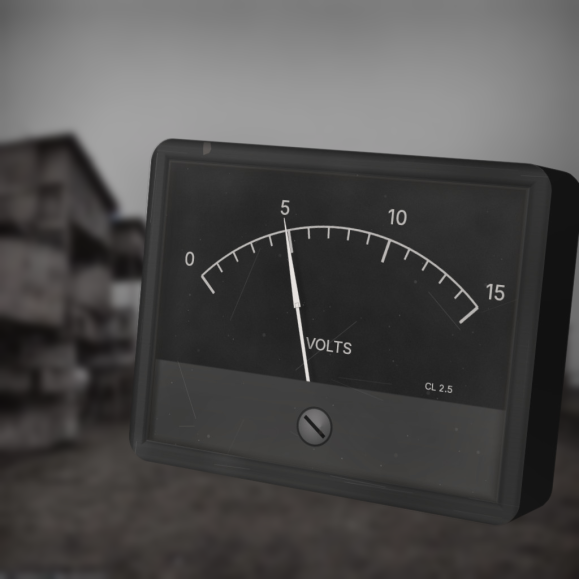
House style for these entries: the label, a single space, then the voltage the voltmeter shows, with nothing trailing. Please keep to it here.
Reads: 5 V
